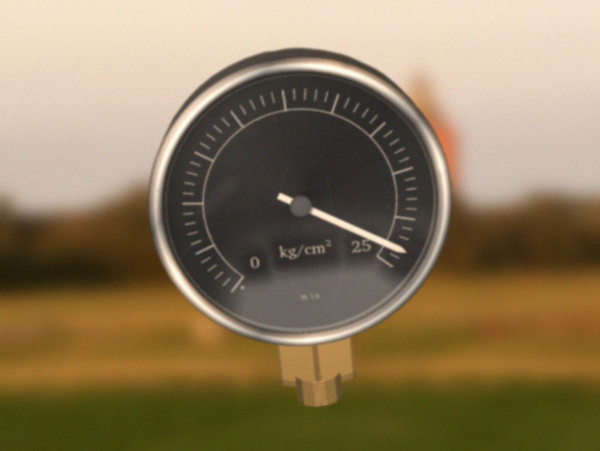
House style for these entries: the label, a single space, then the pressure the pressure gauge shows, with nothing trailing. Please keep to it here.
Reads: 24 kg/cm²
